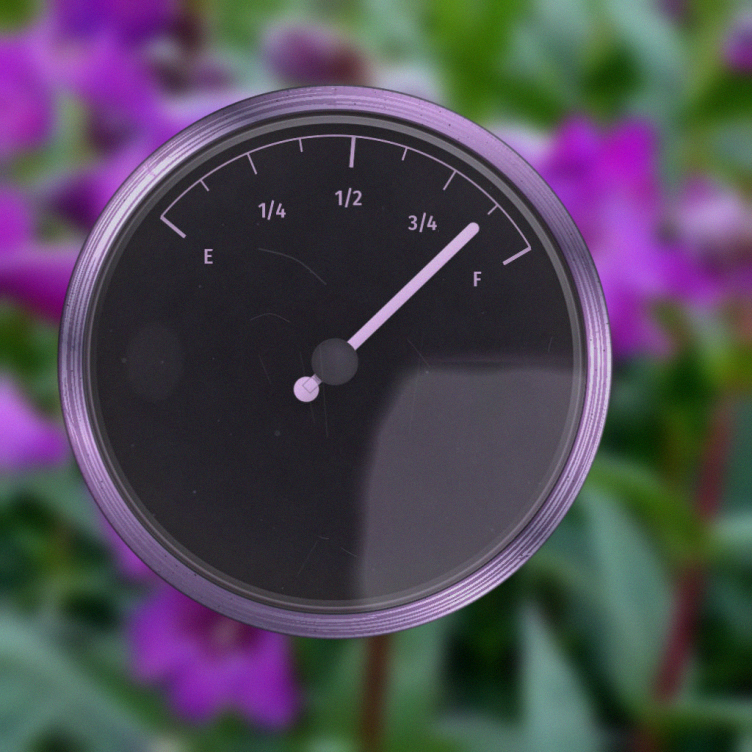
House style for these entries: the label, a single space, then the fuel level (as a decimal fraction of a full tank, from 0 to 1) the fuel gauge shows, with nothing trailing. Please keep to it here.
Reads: 0.875
